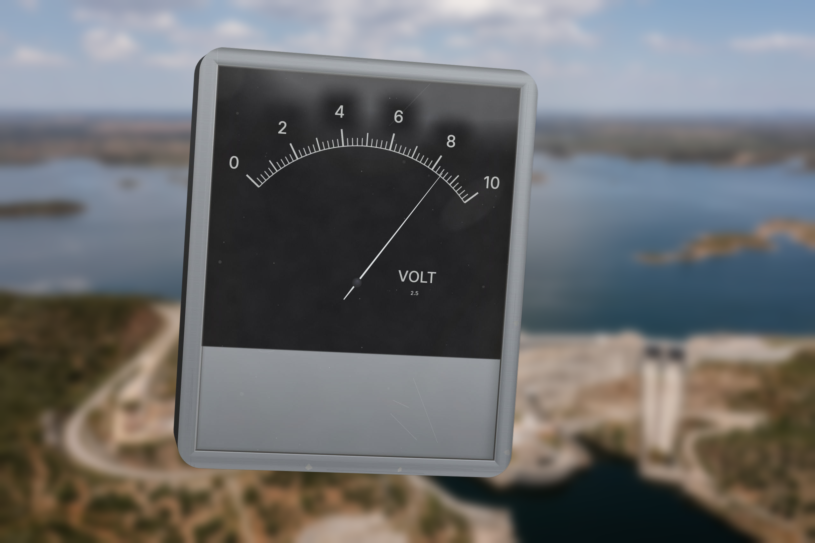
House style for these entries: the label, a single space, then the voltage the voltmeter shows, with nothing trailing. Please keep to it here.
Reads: 8.4 V
